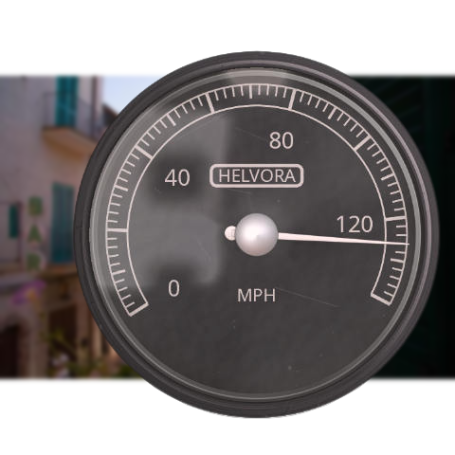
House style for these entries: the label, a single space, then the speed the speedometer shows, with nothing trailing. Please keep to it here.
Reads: 126 mph
